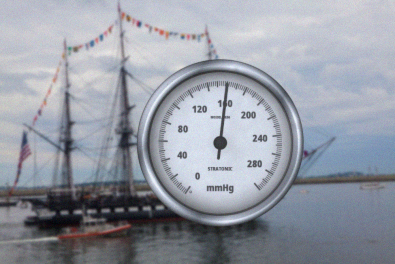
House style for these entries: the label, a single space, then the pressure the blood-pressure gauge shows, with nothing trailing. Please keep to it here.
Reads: 160 mmHg
